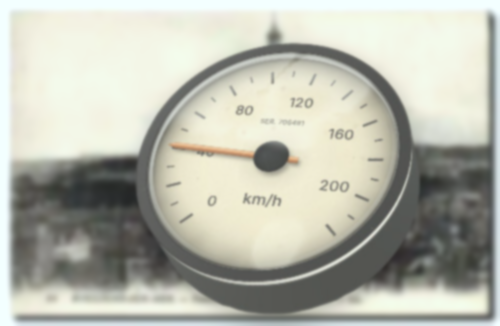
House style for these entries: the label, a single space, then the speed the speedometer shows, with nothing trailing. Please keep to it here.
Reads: 40 km/h
